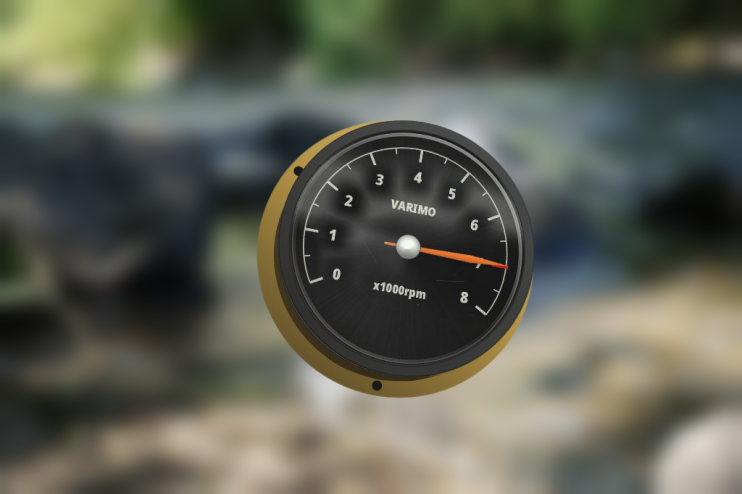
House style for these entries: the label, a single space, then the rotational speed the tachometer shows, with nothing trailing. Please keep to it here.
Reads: 7000 rpm
